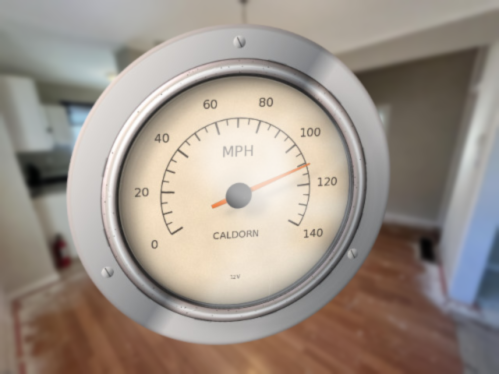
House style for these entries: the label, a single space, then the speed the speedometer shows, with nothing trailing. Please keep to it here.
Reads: 110 mph
